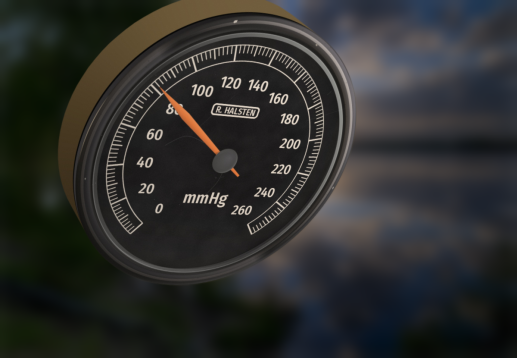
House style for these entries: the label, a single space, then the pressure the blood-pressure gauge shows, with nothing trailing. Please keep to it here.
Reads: 82 mmHg
